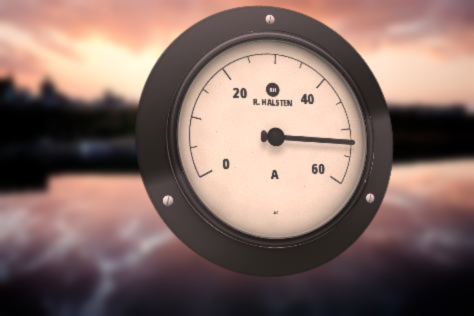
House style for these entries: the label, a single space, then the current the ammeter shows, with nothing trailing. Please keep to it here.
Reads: 52.5 A
